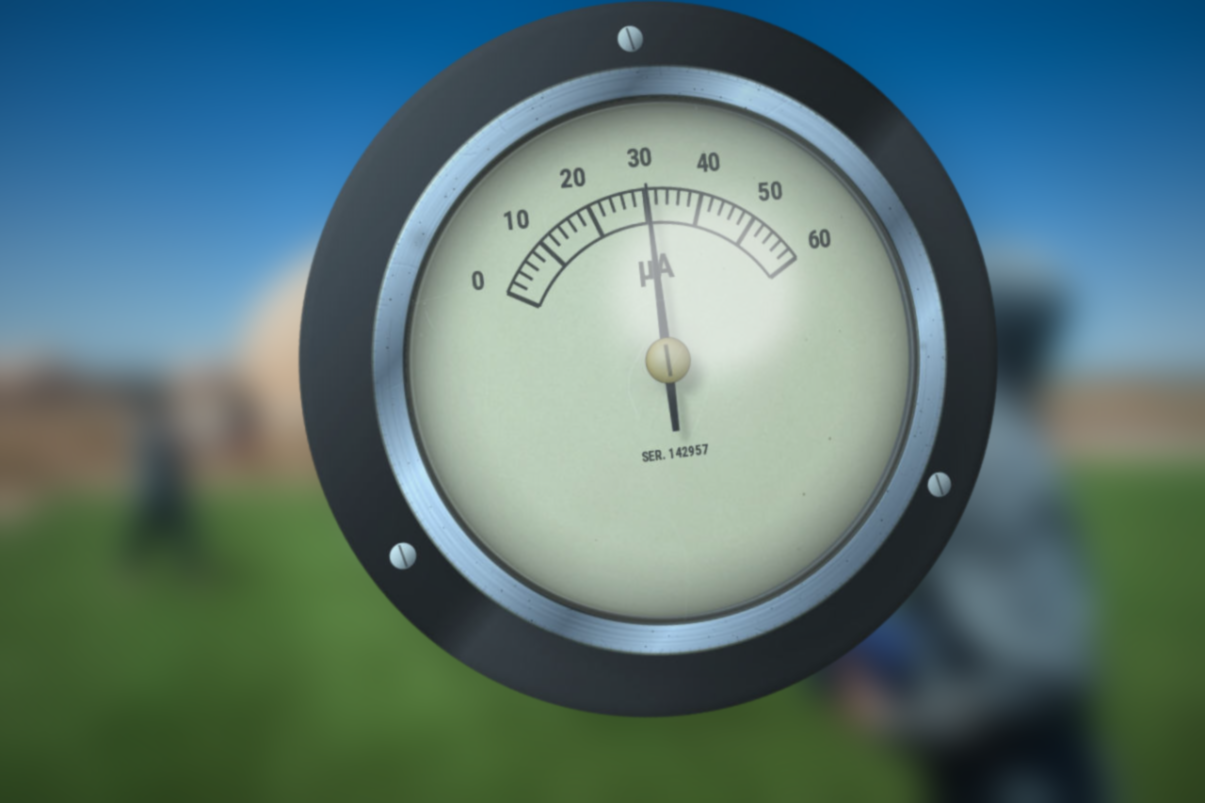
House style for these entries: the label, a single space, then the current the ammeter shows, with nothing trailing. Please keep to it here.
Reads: 30 µA
